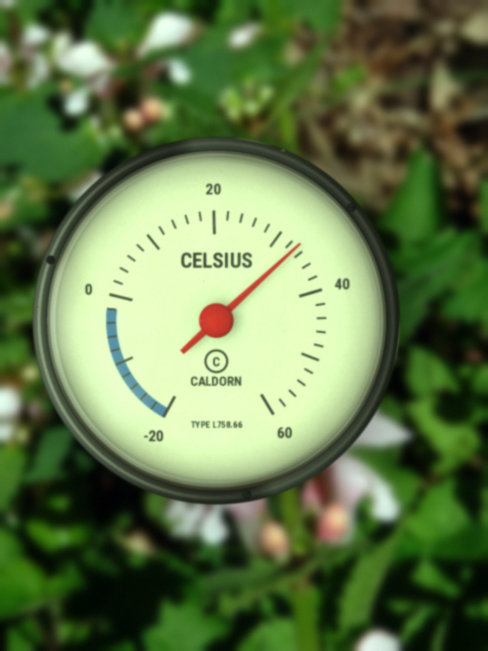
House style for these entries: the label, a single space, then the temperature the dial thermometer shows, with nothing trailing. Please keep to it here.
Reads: 33 °C
